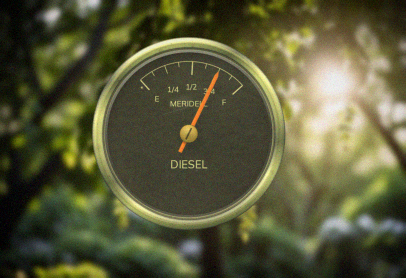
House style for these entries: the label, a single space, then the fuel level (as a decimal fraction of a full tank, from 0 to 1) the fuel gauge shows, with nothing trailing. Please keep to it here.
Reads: 0.75
